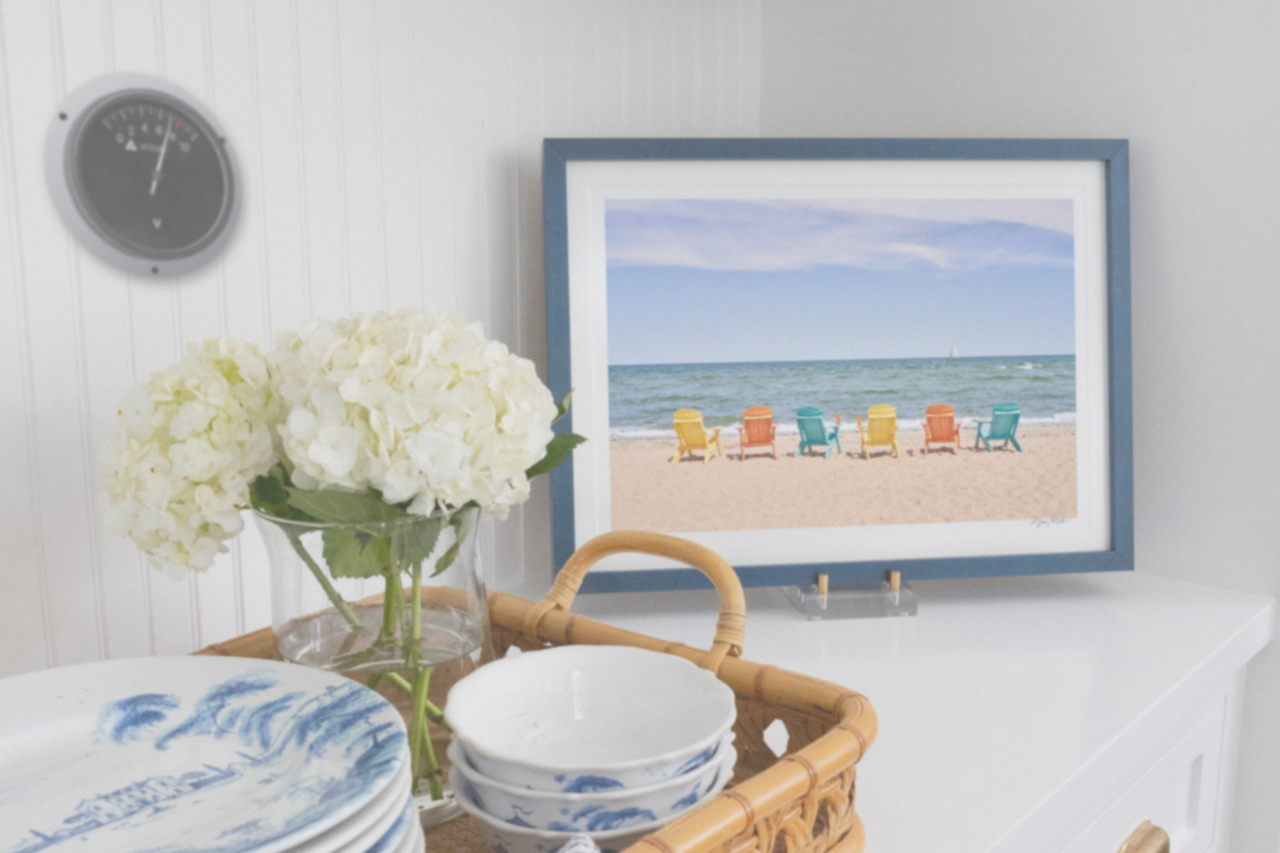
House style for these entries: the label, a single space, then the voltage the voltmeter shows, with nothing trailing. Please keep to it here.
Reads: 7 V
